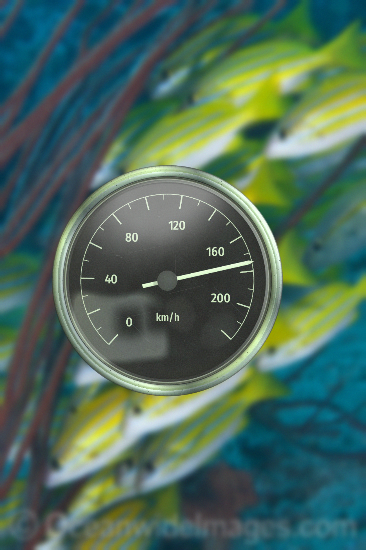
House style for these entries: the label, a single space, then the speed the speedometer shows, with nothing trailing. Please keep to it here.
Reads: 175 km/h
